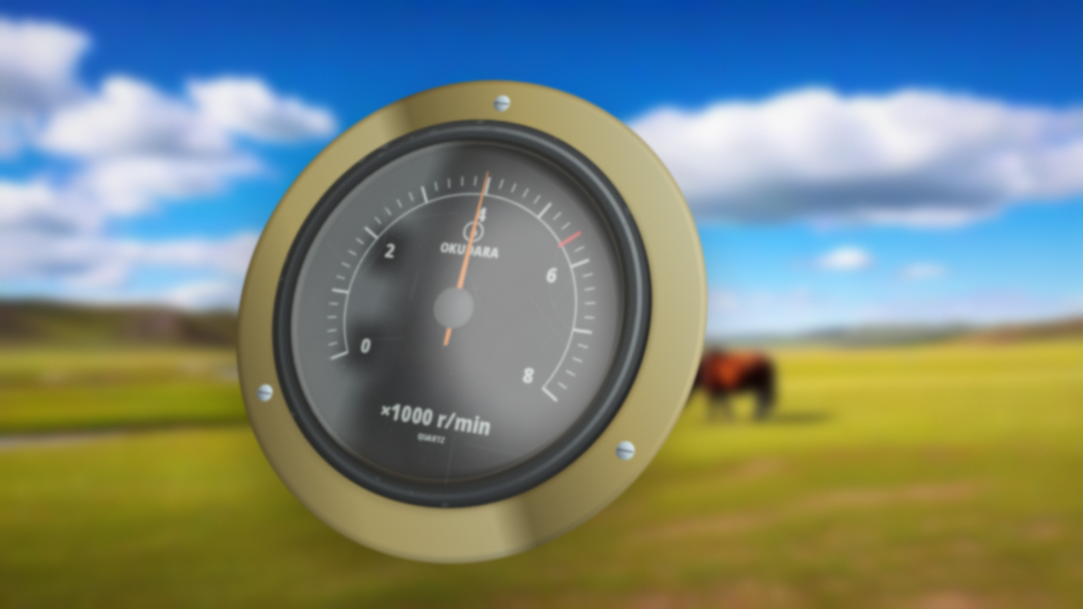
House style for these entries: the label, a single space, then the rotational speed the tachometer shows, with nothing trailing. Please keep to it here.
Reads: 4000 rpm
